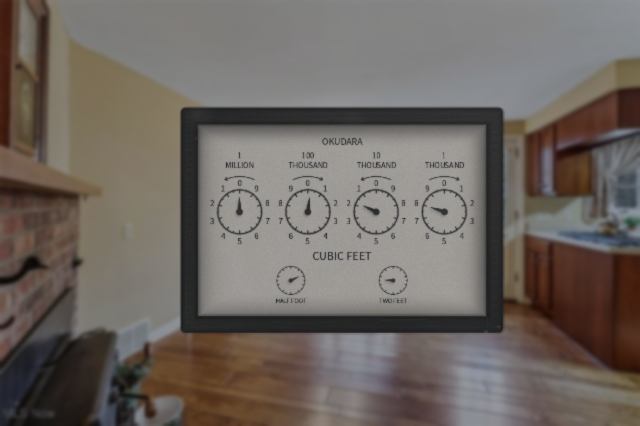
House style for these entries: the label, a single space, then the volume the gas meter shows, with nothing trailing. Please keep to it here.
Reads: 1800 ft³
